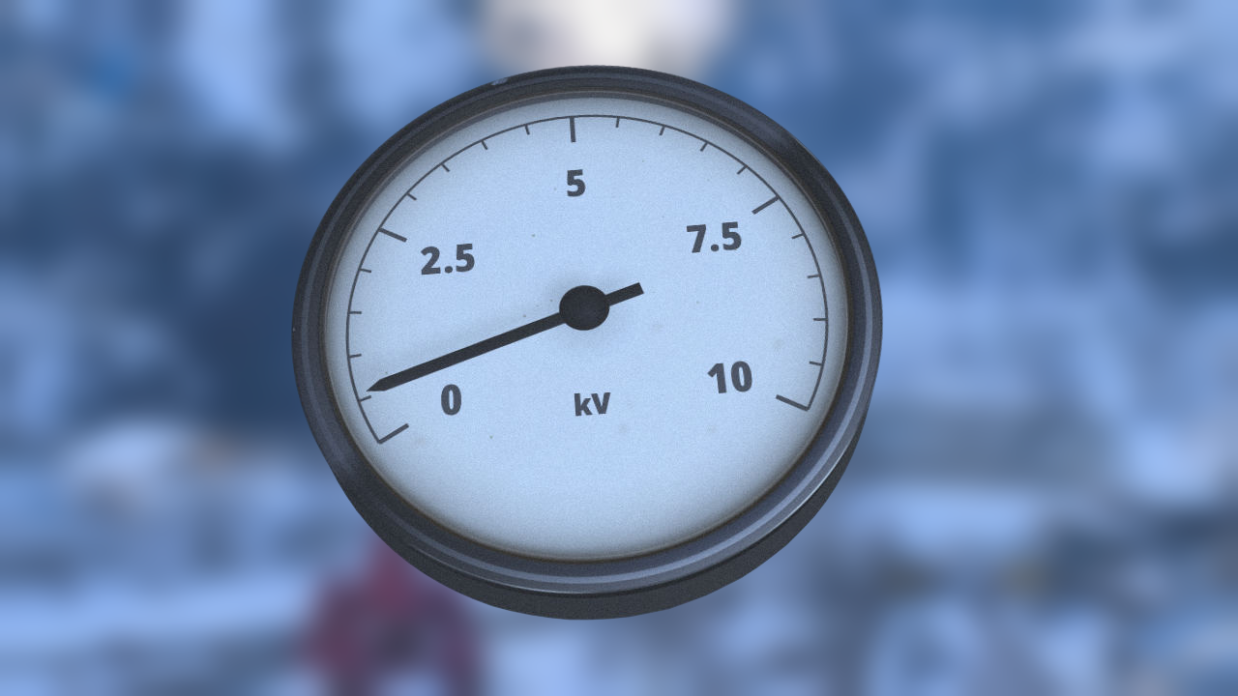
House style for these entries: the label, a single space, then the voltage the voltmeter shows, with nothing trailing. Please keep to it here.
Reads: 0.5 kV
